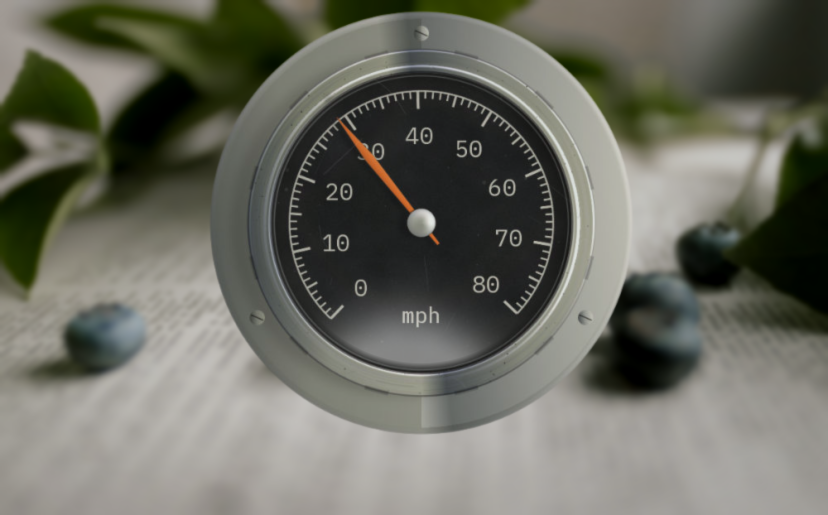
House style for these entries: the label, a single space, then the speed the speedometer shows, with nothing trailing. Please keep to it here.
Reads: 29 mph
